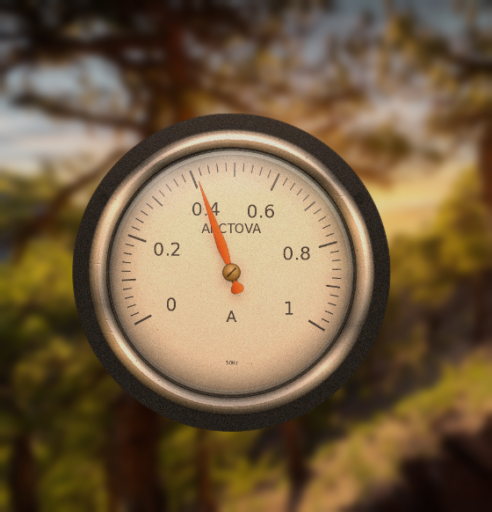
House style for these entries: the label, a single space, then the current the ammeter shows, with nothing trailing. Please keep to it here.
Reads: 0.41 A
